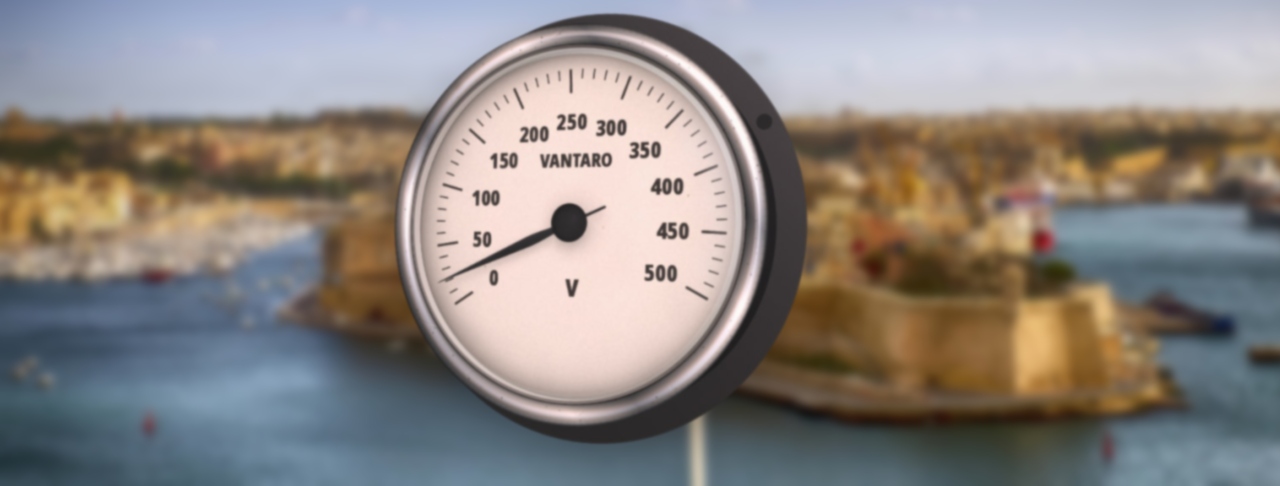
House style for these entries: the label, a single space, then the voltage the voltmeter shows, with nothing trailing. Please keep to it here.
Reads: 20 V
